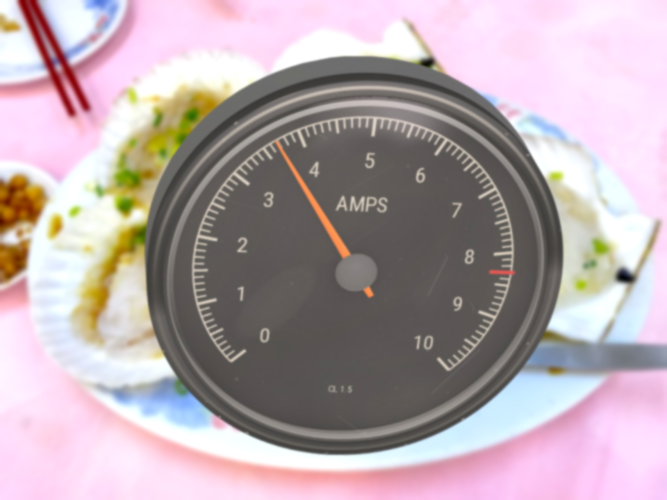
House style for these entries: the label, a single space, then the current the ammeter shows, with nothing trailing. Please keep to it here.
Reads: 3.7 A
